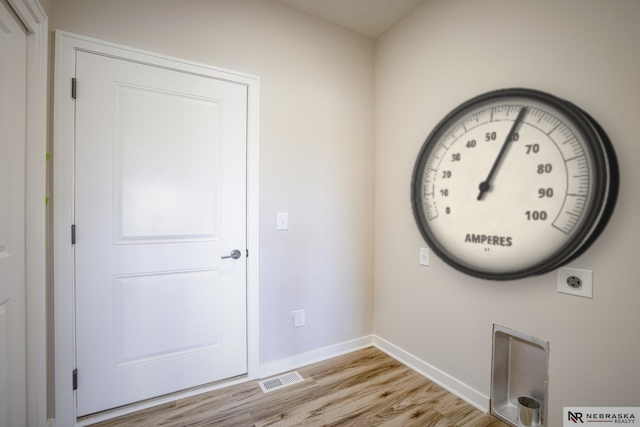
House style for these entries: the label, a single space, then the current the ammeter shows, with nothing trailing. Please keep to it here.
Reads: 60 A
